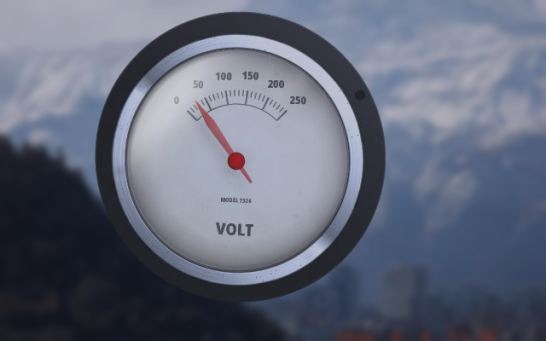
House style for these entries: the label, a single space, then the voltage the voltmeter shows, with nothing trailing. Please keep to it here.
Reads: 30 V
